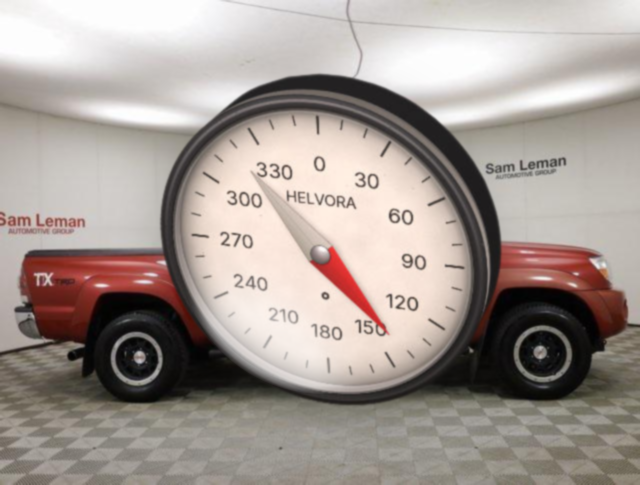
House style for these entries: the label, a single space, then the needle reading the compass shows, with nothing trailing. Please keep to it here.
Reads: 140 °
